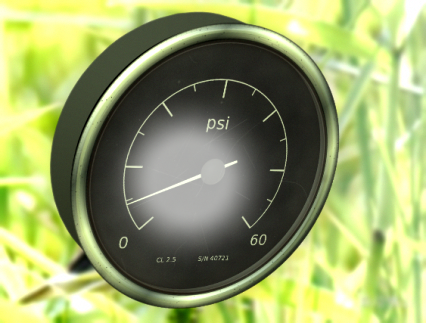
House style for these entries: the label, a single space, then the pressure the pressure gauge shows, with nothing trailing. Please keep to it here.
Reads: 5 psi
